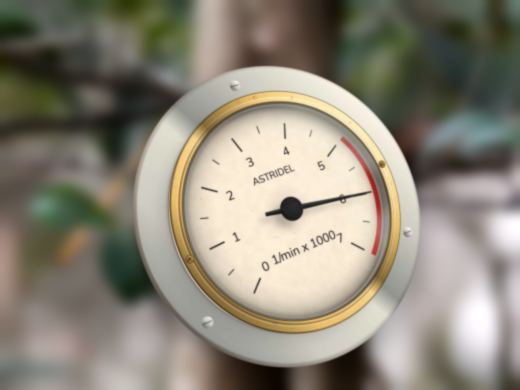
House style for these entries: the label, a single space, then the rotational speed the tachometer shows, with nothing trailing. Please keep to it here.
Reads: 6000 rpm
